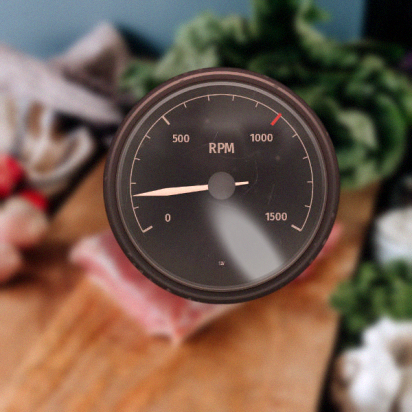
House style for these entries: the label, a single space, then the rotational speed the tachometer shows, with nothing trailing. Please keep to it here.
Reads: 150 rpm
